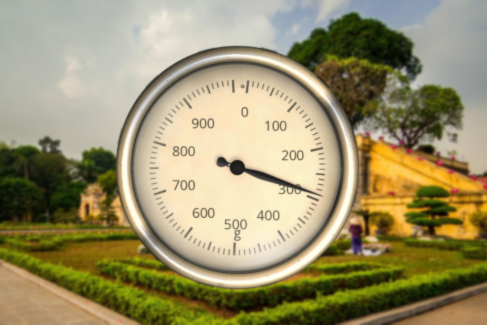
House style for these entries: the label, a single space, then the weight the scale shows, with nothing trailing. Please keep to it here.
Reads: 290 g
